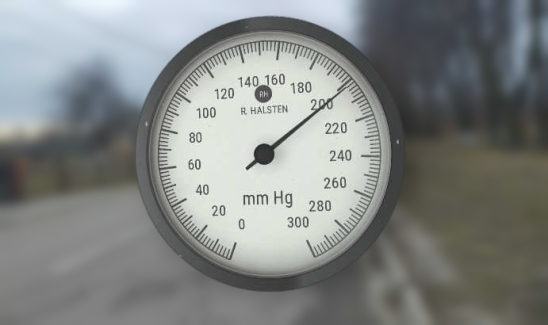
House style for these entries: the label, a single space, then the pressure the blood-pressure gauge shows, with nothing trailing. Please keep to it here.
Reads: 202 mmHg
